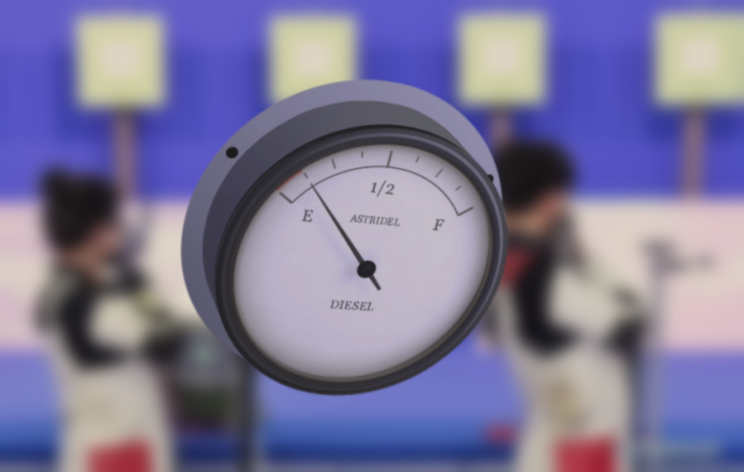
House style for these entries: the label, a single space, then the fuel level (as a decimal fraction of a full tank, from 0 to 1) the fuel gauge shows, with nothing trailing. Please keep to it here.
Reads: 0.125
